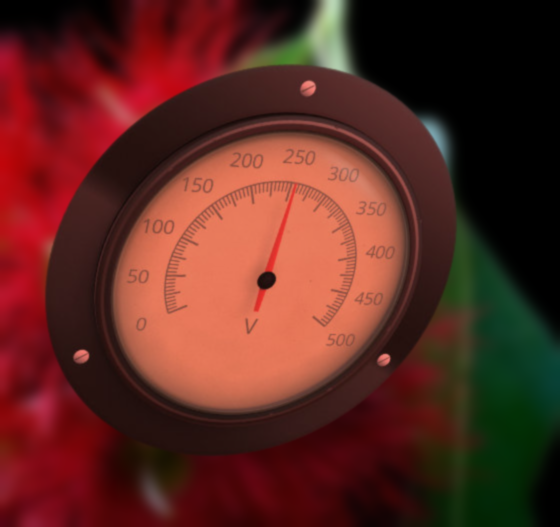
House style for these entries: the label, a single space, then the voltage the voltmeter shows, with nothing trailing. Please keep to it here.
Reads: 250 V
